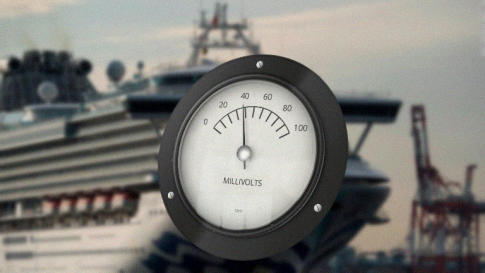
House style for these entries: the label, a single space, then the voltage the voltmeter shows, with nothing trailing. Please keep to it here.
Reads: 40 mV
